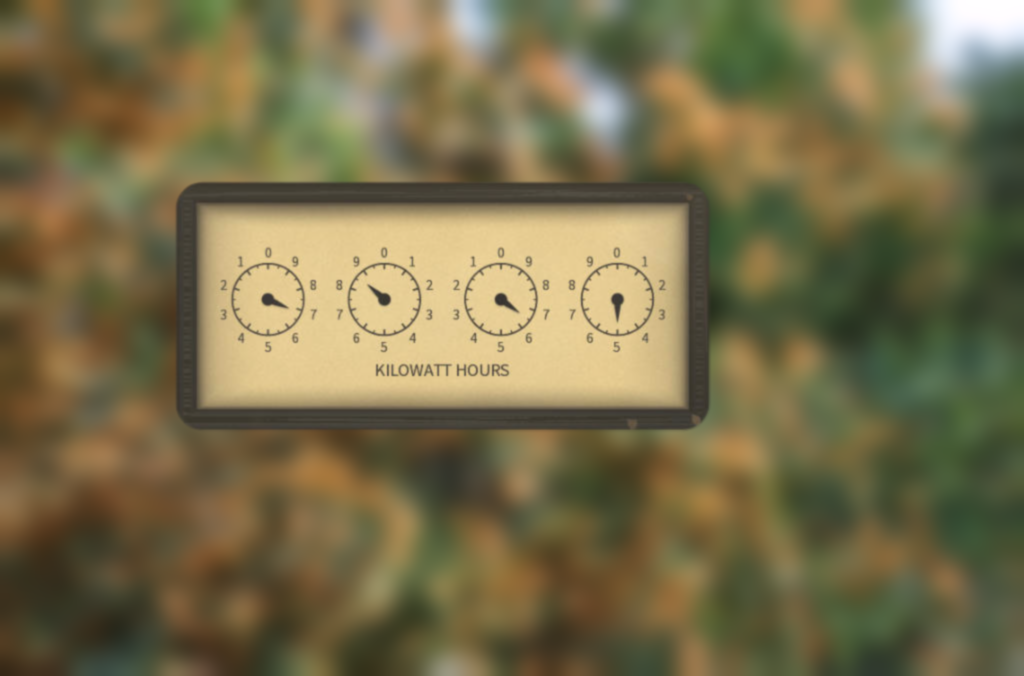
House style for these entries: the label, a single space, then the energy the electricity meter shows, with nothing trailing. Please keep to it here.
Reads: 6865 kWh
